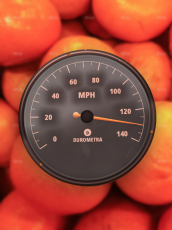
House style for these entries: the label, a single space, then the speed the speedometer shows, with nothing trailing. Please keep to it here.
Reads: 130 mph
